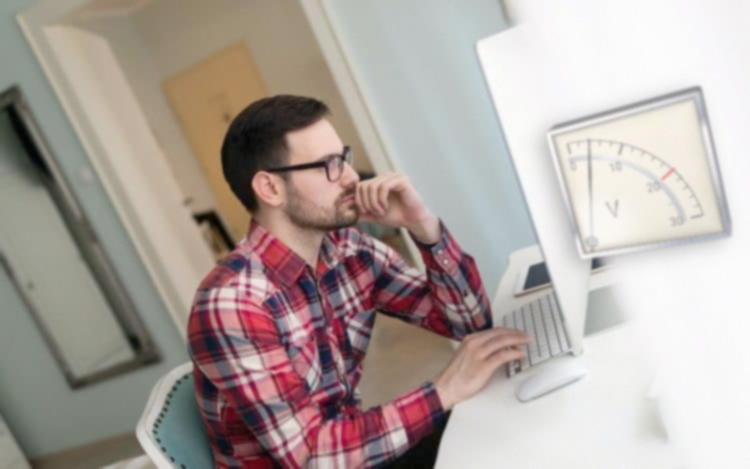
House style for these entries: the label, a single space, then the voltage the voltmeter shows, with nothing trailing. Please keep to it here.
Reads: 4 V
